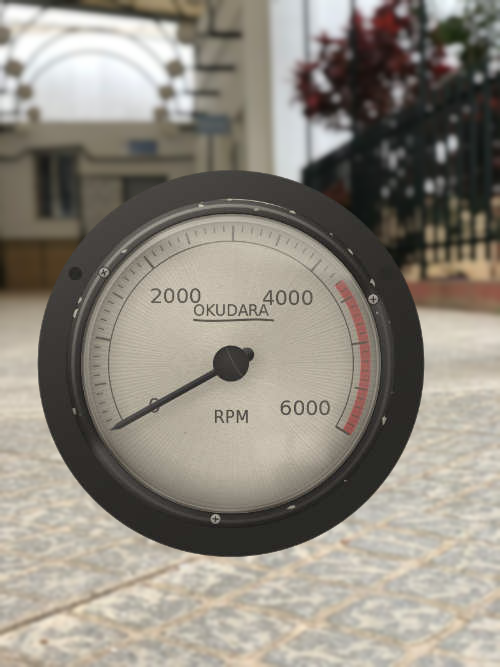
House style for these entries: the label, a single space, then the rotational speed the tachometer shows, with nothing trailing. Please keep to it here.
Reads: 0 rpm
